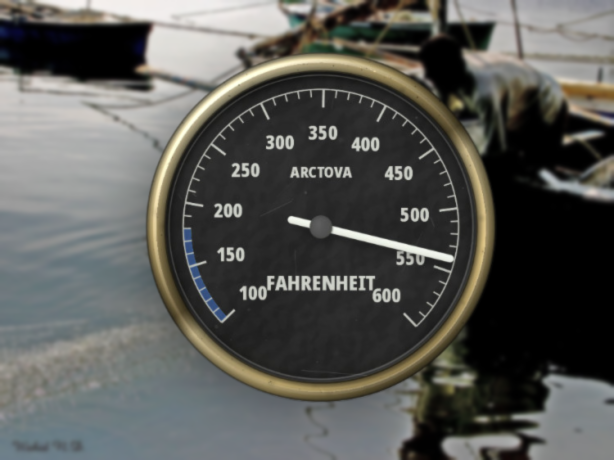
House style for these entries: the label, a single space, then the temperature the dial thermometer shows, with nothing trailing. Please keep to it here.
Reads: 540 °F
